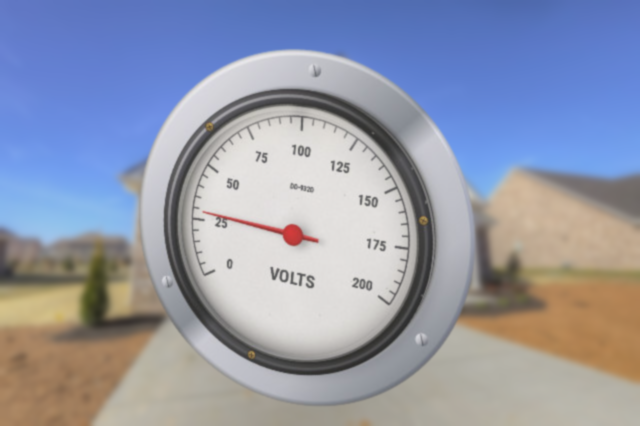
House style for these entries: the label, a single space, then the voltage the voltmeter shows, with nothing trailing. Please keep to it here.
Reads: 30 V
